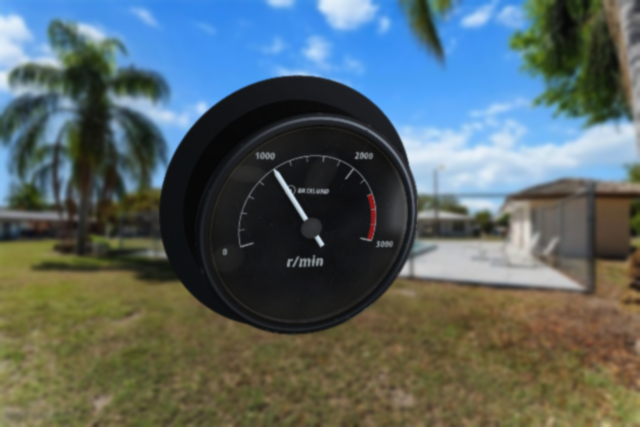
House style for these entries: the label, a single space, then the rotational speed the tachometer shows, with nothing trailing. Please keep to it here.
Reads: 1000 rpm
